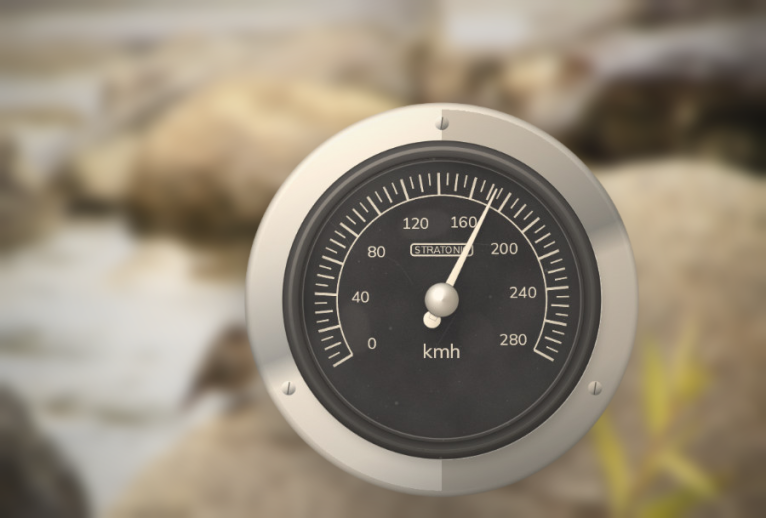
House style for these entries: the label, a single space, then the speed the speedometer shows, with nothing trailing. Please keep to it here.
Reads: 172.5 km/h
